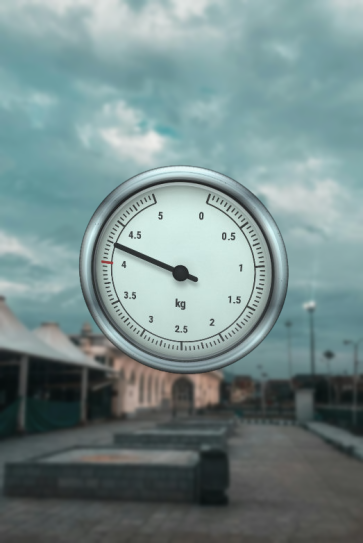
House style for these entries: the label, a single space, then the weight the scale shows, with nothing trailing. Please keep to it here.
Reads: 4.25 kg
